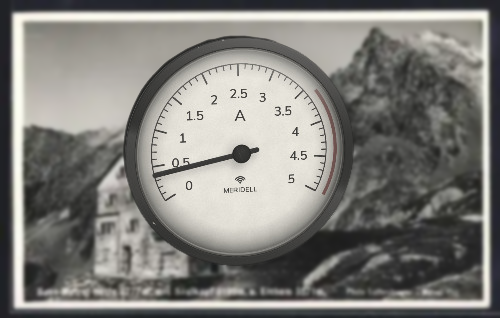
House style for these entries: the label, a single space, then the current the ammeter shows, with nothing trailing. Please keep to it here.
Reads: 0.4 A
